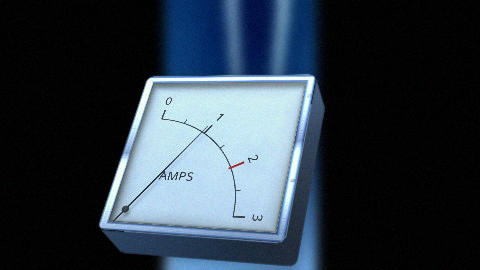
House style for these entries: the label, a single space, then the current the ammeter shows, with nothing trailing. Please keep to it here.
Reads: 1 A
